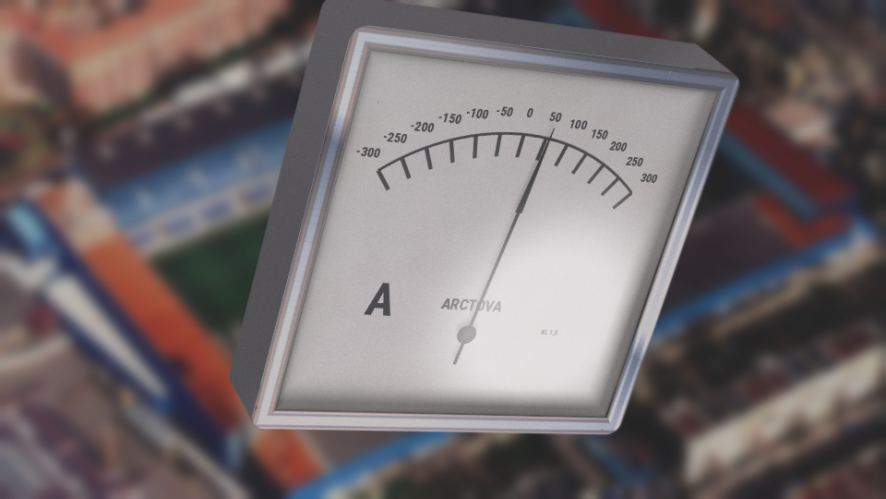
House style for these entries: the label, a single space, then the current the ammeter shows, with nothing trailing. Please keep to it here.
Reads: 50 A
